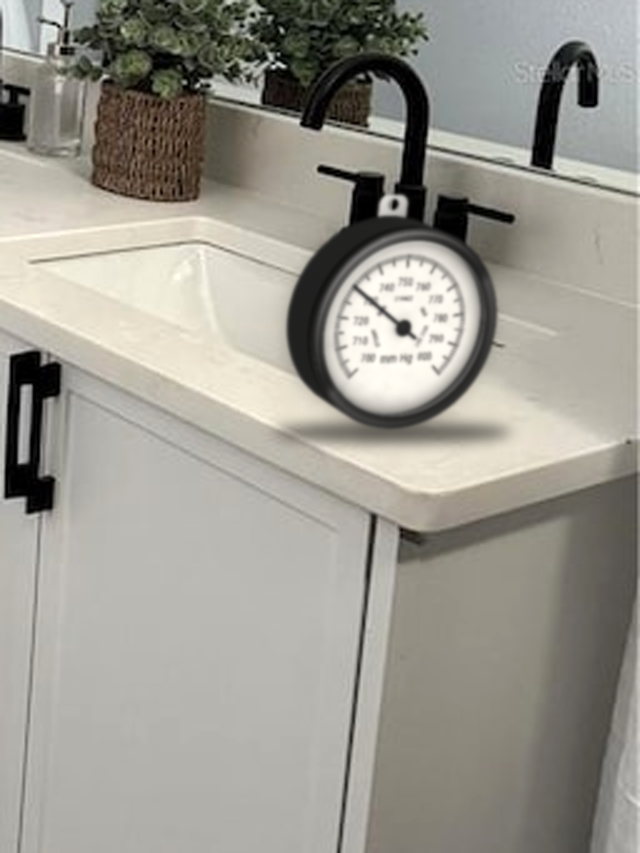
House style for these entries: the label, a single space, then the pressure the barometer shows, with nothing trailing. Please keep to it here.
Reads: 730 mmHg
